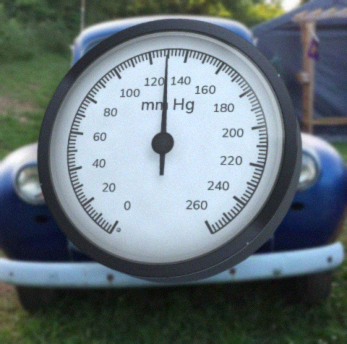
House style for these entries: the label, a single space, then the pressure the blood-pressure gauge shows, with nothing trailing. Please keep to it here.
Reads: 130 mmHg
